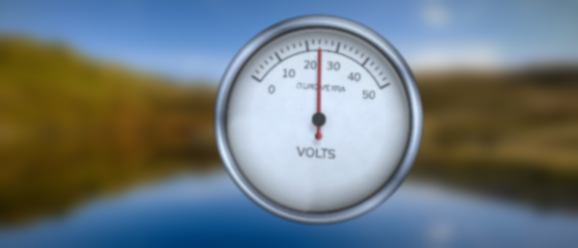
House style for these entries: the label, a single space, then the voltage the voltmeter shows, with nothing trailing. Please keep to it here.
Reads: 24 V
